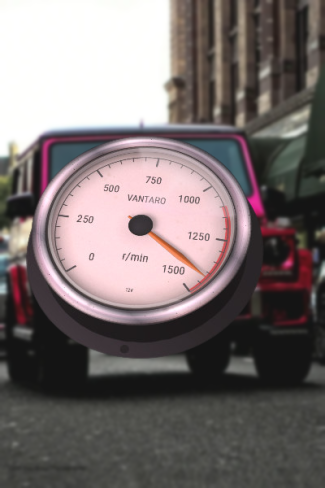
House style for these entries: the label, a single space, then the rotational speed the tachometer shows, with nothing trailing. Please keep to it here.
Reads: 1425 rpm
